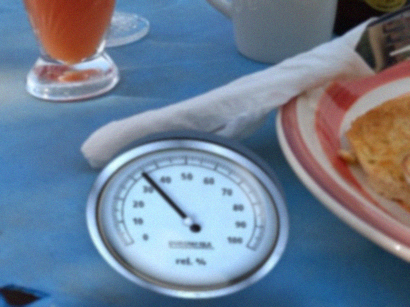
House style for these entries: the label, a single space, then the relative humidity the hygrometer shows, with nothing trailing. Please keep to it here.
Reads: 35 %
